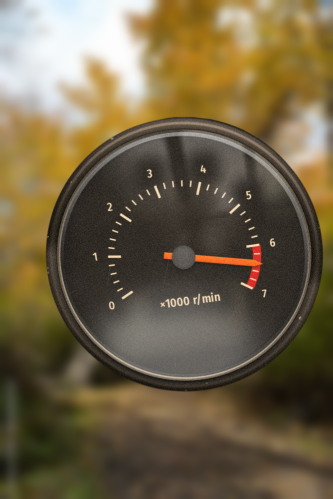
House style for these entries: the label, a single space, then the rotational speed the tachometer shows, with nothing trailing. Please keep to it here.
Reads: 6400 rpm
